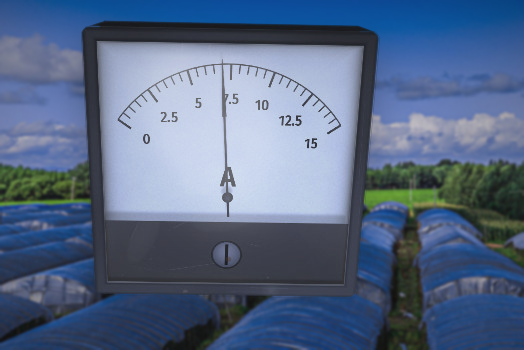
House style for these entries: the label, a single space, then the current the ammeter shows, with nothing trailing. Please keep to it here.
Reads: 7 A
